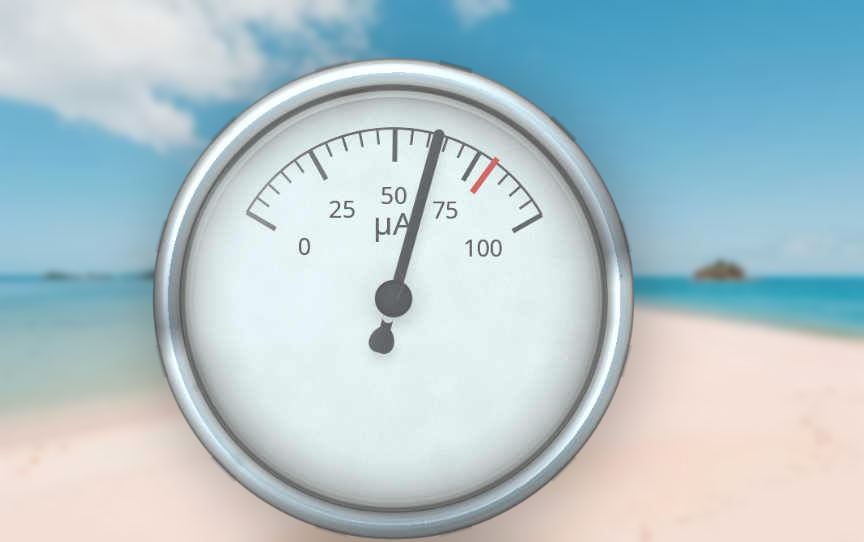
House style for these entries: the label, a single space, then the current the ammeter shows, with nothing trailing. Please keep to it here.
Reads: 62.5 µA
